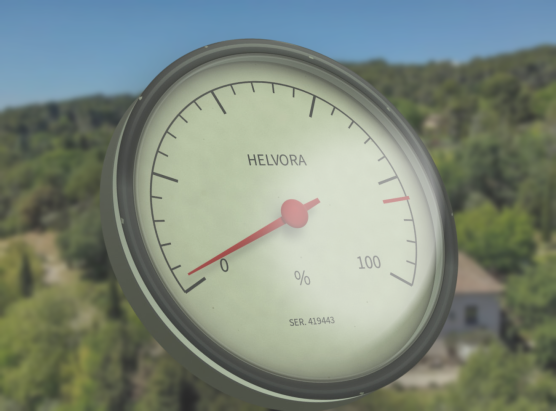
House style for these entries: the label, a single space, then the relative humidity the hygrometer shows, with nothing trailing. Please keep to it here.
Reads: 2 %
